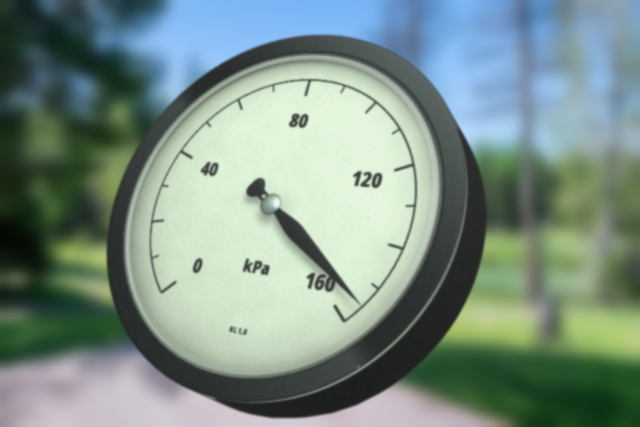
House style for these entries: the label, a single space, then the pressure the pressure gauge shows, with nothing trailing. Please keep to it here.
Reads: 155 kPa
